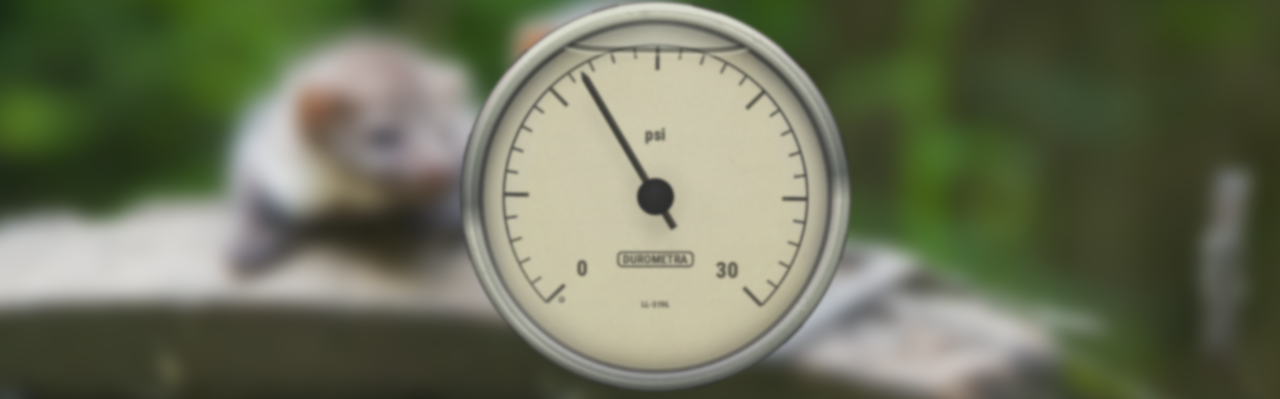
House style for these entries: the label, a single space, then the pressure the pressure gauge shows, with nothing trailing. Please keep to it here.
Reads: 11.5 psi
